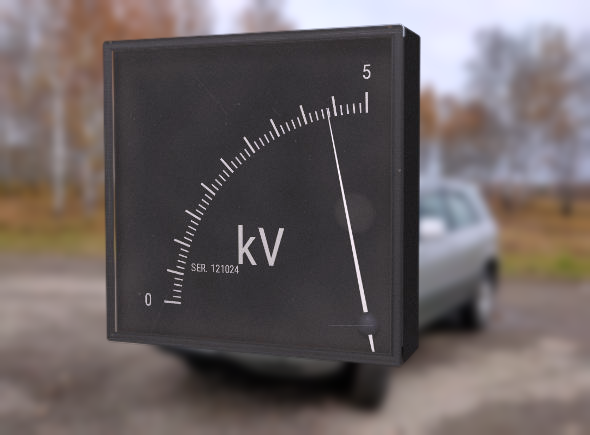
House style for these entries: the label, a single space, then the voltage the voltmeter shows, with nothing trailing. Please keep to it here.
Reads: 4.4 kV
